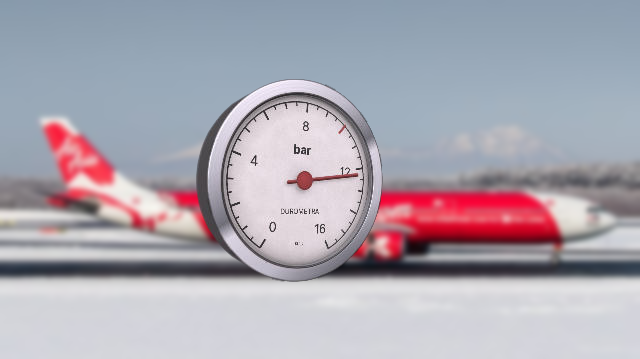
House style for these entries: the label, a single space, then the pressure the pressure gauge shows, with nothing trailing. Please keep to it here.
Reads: 12.25 bar
